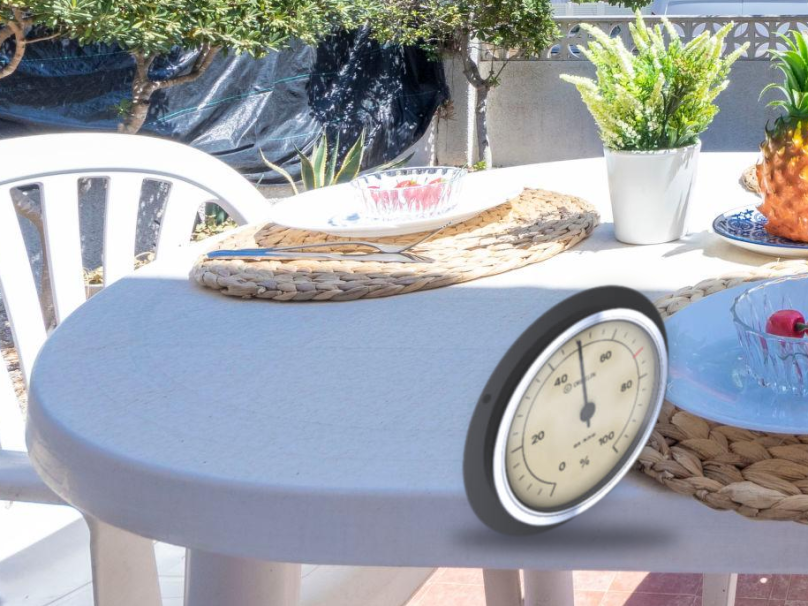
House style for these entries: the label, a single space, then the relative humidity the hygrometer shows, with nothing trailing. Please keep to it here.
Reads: 48 %
